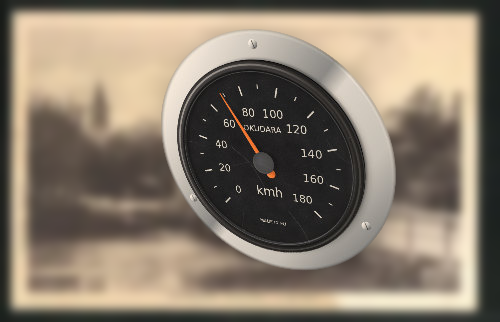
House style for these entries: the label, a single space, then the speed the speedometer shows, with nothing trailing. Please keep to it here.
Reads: 70 km/h
